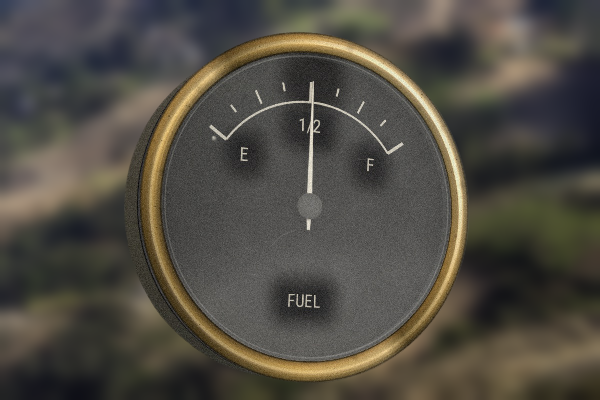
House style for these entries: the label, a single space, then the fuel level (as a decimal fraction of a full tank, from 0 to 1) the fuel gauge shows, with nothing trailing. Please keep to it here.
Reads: 0.5
